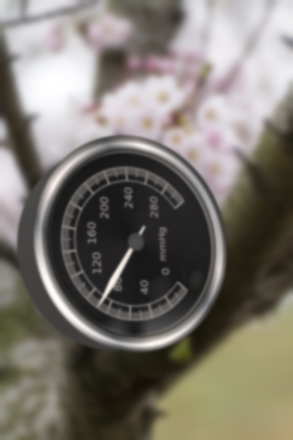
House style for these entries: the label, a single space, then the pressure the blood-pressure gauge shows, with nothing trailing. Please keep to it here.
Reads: 90 mmHg
